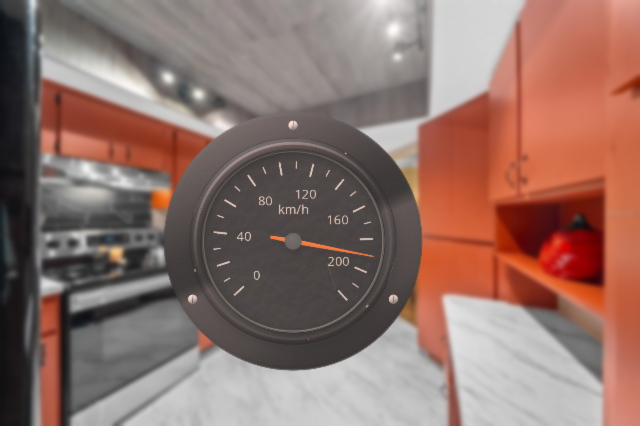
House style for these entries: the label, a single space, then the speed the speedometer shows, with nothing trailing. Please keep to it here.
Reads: 190 km/h
